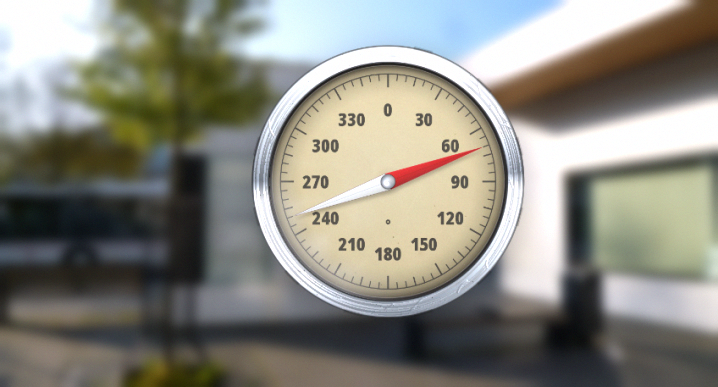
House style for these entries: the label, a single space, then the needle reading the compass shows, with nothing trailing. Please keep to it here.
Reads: 70 °
